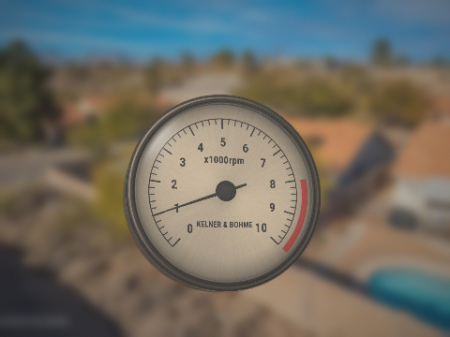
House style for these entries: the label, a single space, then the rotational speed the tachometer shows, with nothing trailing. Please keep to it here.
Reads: 1000 rpm
